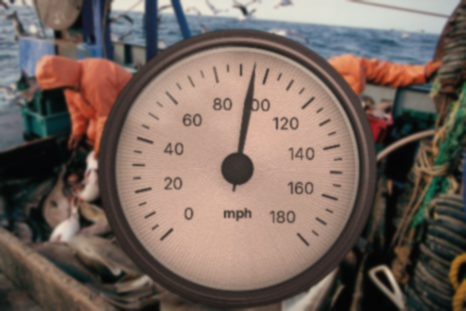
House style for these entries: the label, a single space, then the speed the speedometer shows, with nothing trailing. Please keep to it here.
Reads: 95 mph
